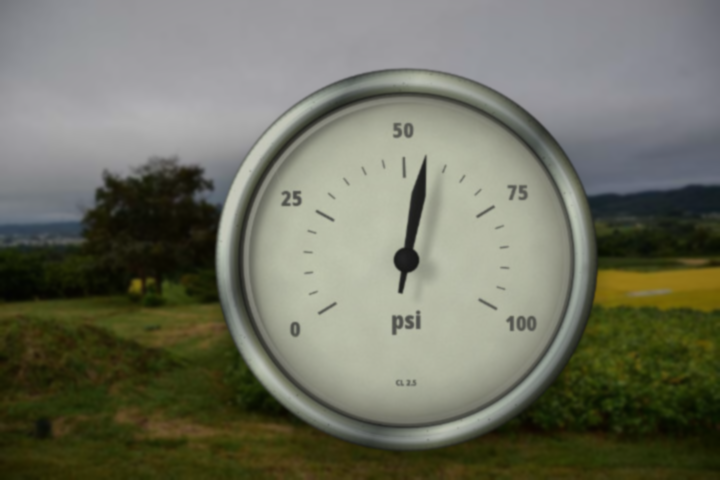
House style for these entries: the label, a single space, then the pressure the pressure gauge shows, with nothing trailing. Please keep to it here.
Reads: 55 psi
